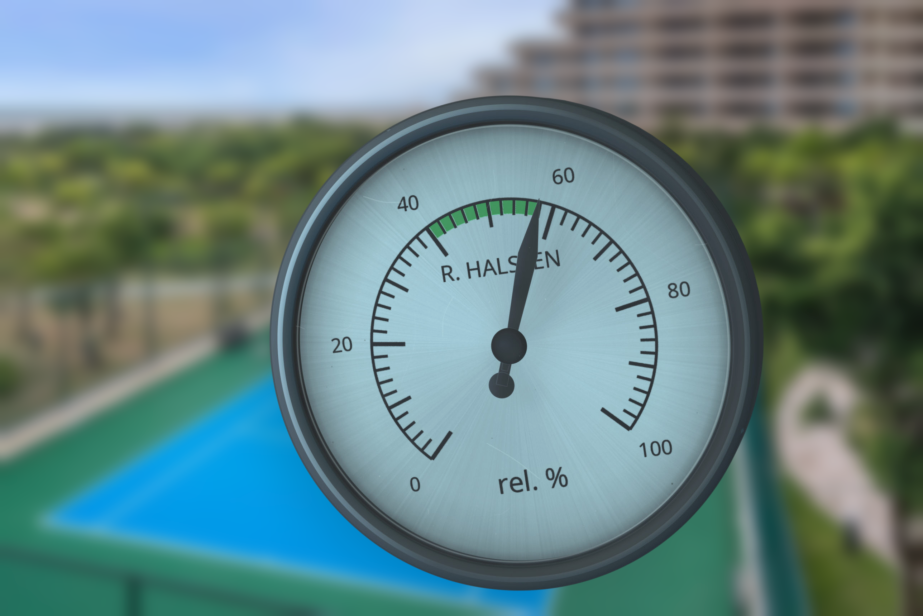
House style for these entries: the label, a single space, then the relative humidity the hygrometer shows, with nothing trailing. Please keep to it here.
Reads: 58 %
